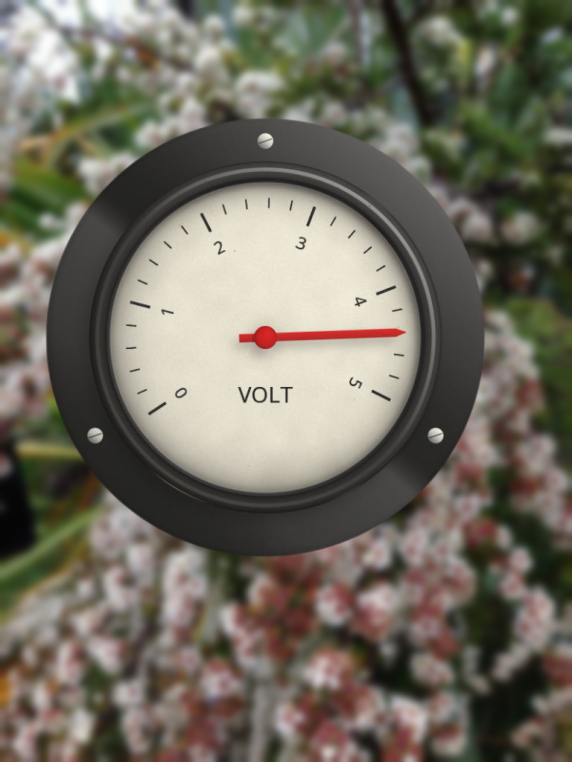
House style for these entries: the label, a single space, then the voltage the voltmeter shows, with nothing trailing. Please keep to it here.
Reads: 4.4 V
